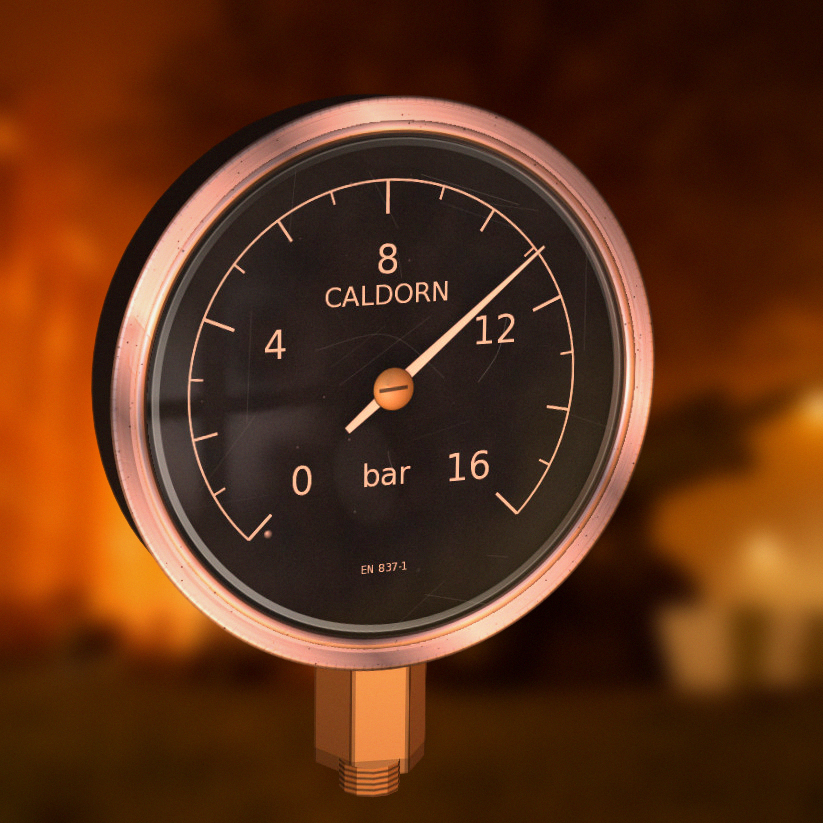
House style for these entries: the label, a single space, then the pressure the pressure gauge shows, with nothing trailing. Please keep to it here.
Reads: 11 bar
